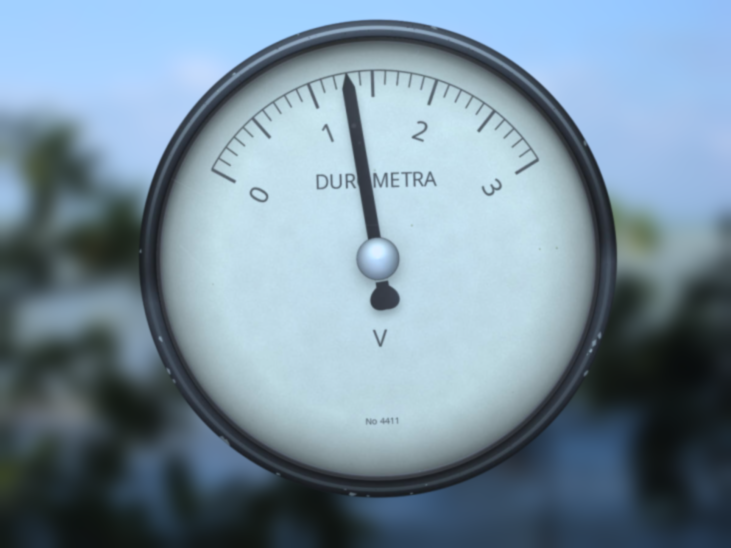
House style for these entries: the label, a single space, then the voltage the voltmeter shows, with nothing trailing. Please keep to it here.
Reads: 1.3 V
